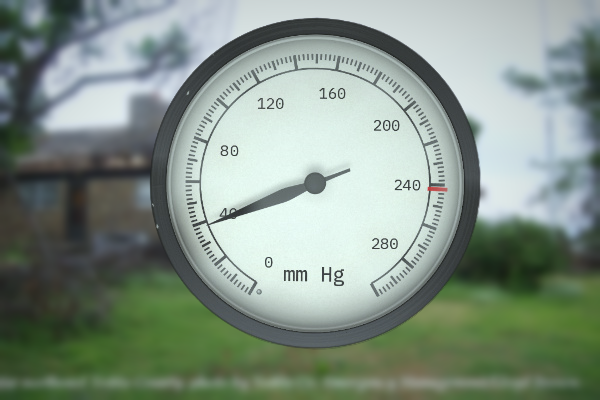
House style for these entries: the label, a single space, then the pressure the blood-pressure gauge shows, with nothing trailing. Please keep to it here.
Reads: 38 mmHg
